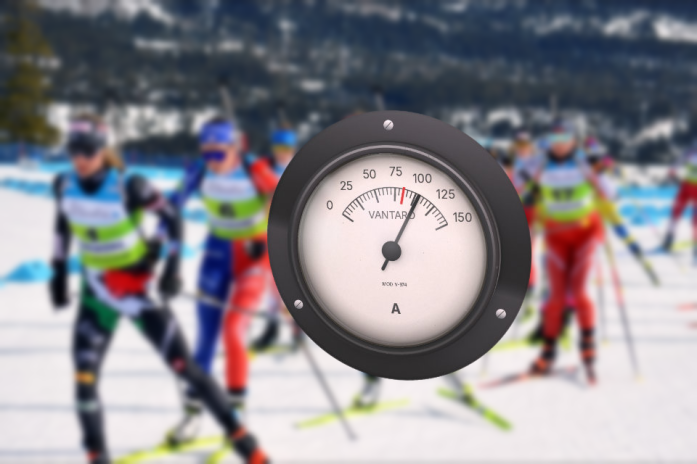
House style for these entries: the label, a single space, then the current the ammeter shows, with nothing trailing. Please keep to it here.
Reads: 105 A
